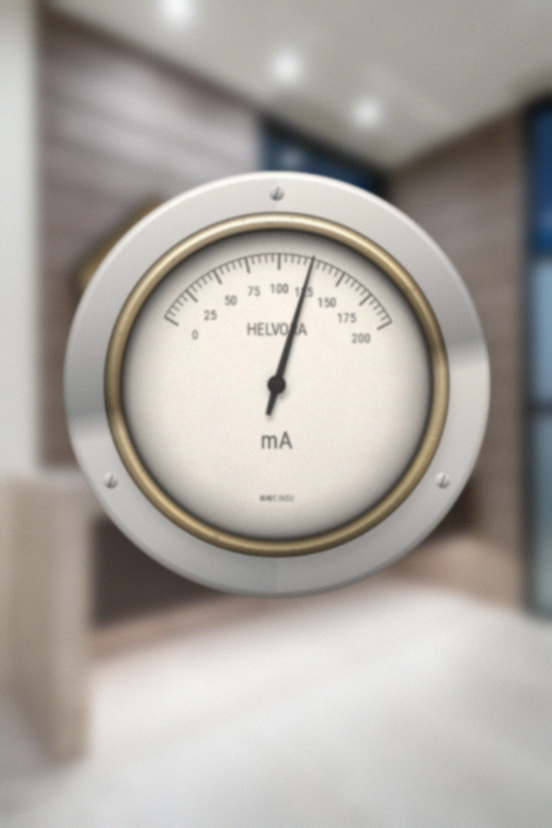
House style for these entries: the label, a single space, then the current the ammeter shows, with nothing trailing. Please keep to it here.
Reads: 125 mA
